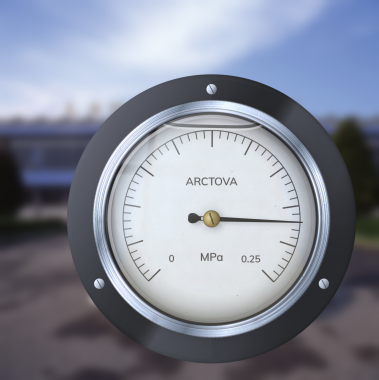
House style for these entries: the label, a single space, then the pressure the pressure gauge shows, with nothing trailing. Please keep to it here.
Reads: 0.21 MPa
